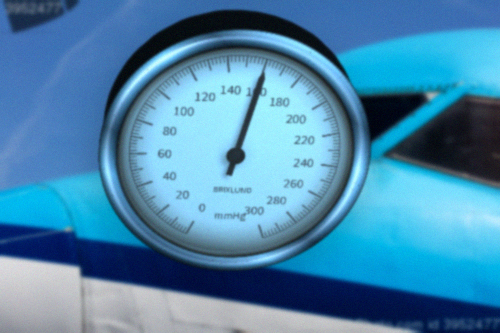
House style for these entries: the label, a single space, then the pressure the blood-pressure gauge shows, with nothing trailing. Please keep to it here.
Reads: 160 mmHg
